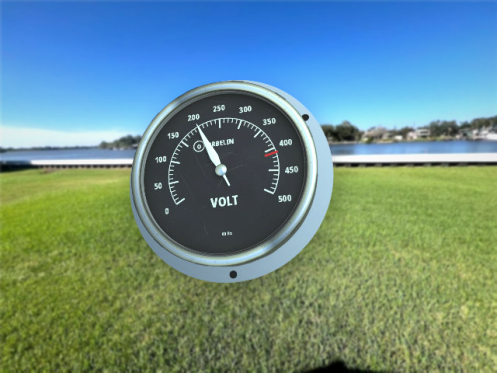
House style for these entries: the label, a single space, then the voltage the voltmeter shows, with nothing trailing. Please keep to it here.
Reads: 200 V
